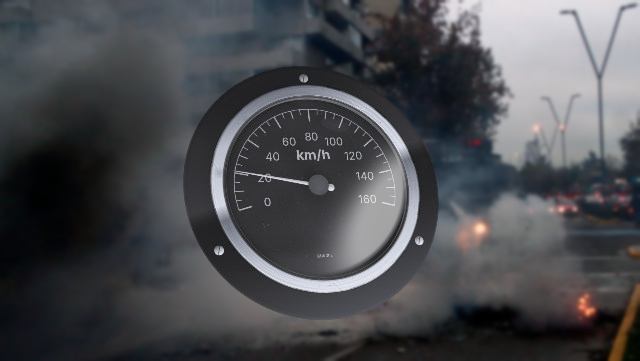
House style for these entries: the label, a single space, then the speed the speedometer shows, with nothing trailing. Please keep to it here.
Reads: 20 km/h
